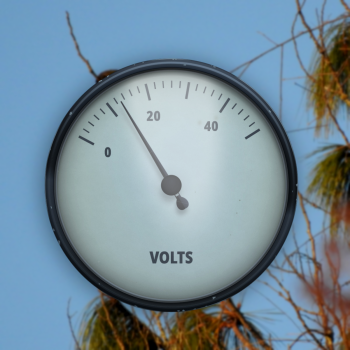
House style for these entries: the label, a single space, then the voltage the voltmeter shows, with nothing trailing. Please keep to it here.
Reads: 13 V
